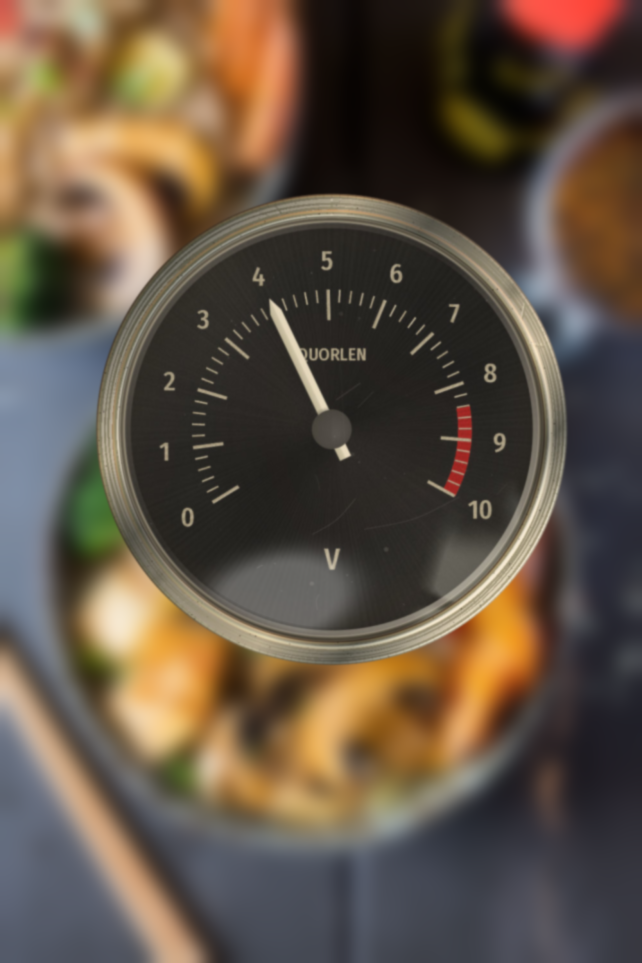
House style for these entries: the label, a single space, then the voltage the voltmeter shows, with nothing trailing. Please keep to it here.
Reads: 4 V
